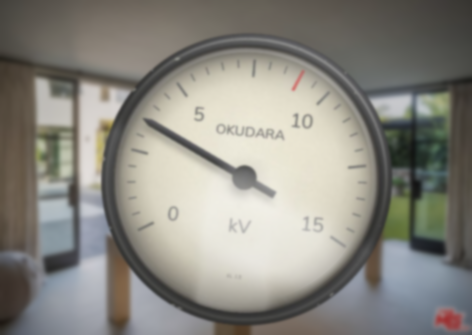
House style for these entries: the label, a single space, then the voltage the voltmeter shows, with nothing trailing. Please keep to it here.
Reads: 3.5 kV
